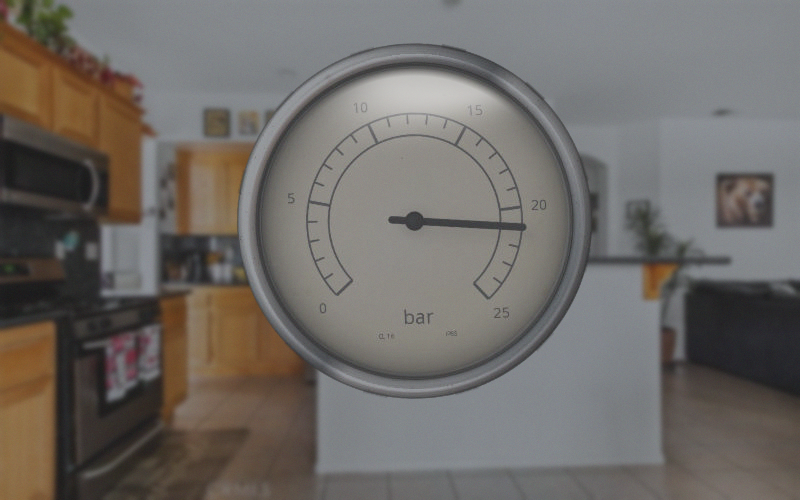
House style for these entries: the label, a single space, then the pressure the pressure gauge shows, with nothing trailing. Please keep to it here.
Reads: 21 bar
